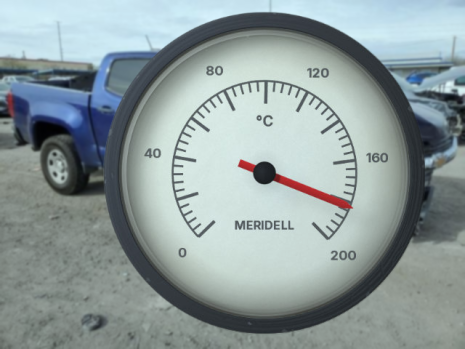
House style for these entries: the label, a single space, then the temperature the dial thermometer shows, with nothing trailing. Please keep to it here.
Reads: 182 °C
